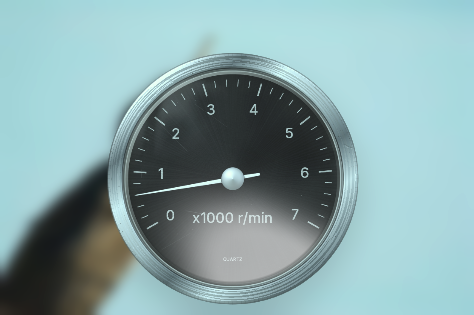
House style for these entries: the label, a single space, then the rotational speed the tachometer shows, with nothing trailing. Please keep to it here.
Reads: 600 rpm
